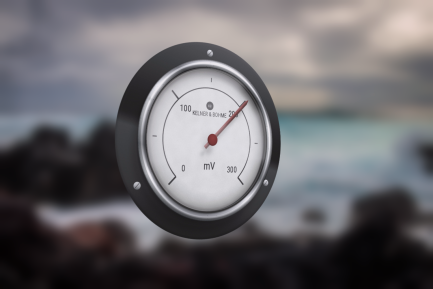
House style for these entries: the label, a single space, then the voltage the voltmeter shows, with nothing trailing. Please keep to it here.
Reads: 200 mV
